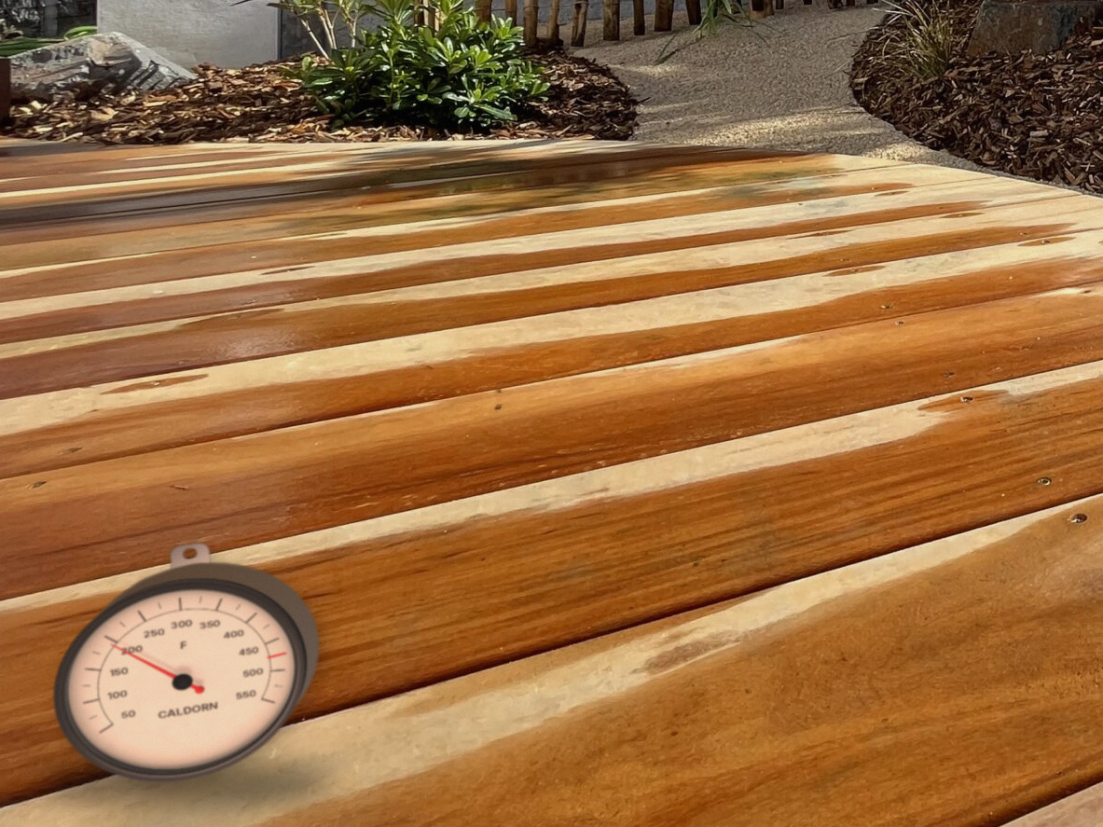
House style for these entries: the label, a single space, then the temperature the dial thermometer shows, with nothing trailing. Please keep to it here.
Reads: 200 °F
